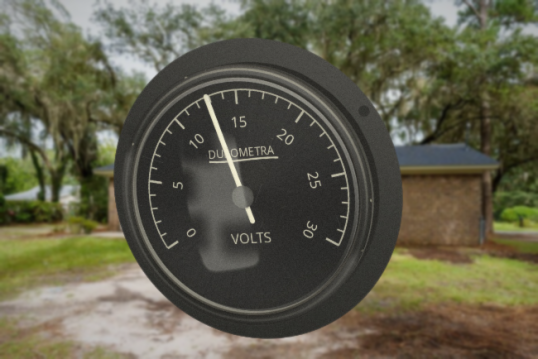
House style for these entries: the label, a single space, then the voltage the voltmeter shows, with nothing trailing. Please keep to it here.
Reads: 13 V
